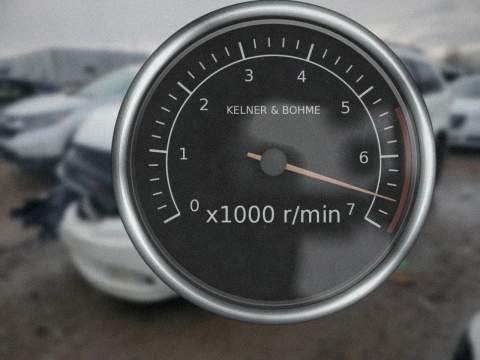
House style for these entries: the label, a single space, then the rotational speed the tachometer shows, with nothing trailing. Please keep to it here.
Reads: 6600 rpm
